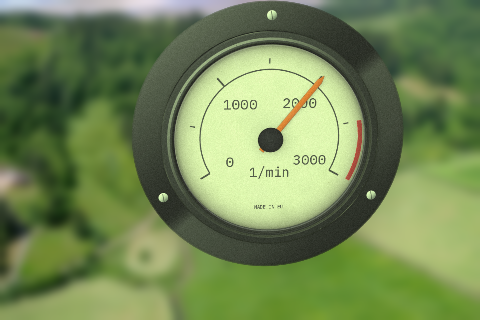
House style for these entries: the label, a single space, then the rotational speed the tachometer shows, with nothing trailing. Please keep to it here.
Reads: 2000 rpm
